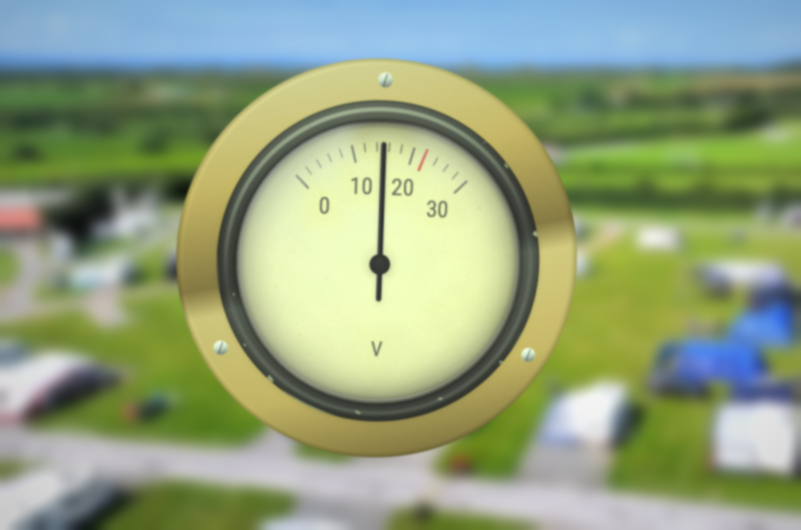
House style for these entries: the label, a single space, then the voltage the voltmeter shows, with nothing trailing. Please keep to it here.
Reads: 15 V
